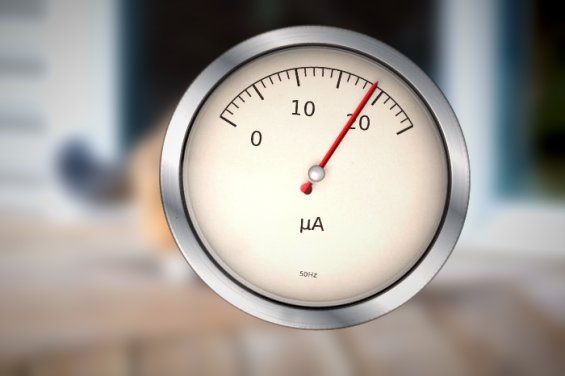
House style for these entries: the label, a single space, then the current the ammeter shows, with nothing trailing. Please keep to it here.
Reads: 19 µA
